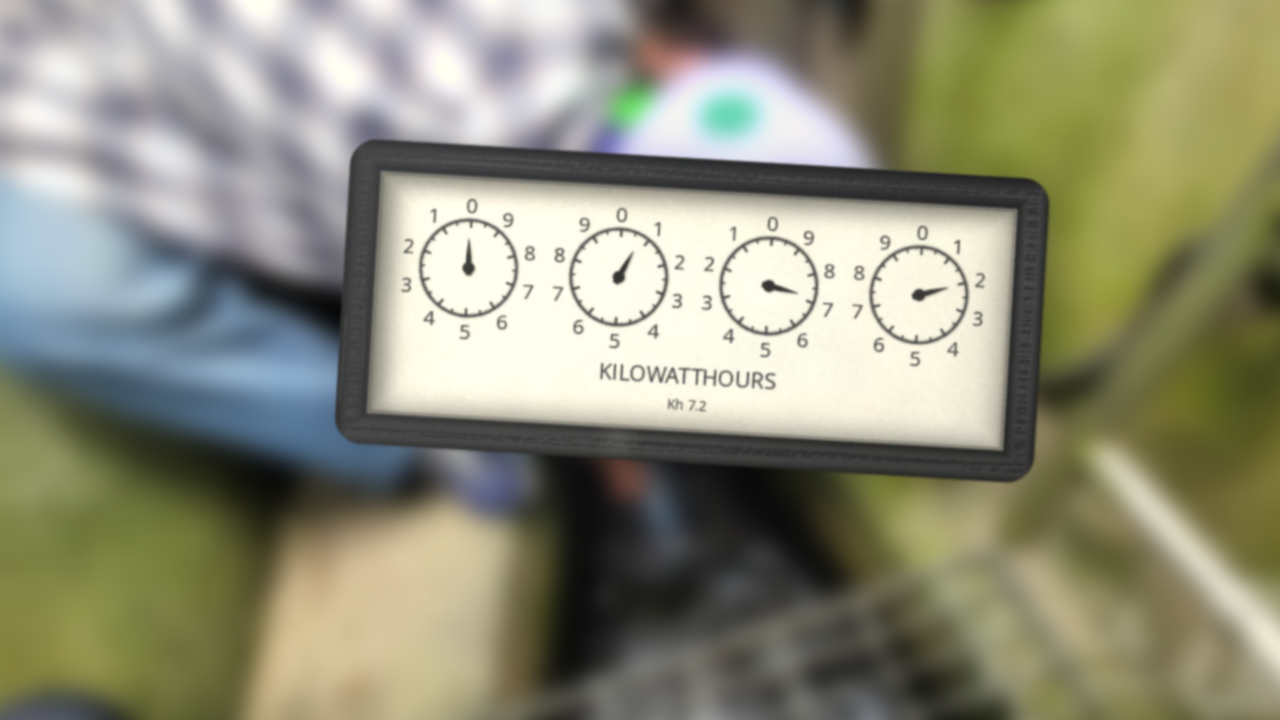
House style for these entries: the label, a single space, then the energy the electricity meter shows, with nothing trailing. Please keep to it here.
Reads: 72 kWh
